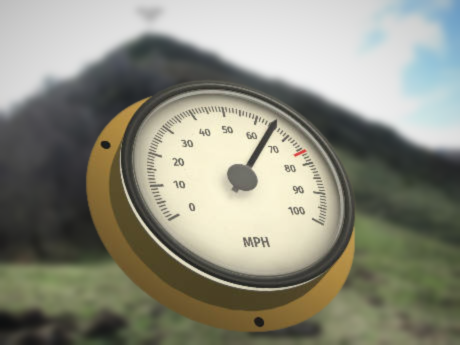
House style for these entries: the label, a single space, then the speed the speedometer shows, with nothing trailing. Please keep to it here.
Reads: 65 mph
